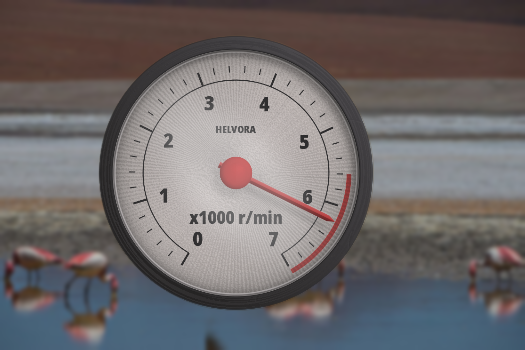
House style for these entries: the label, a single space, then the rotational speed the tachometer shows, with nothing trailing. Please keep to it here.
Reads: 6200 rpm
